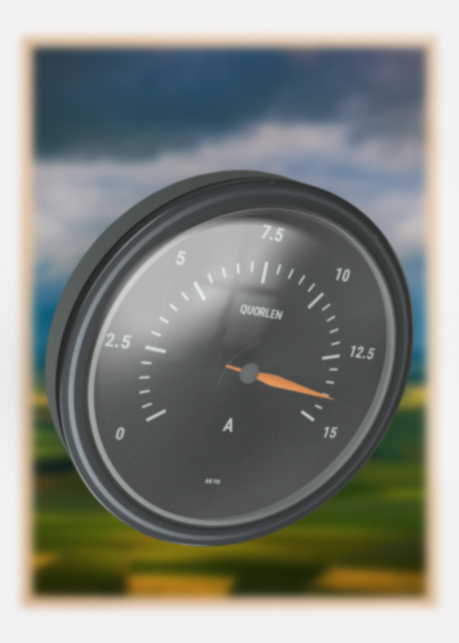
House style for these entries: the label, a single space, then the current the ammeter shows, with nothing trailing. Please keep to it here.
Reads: 14 A
